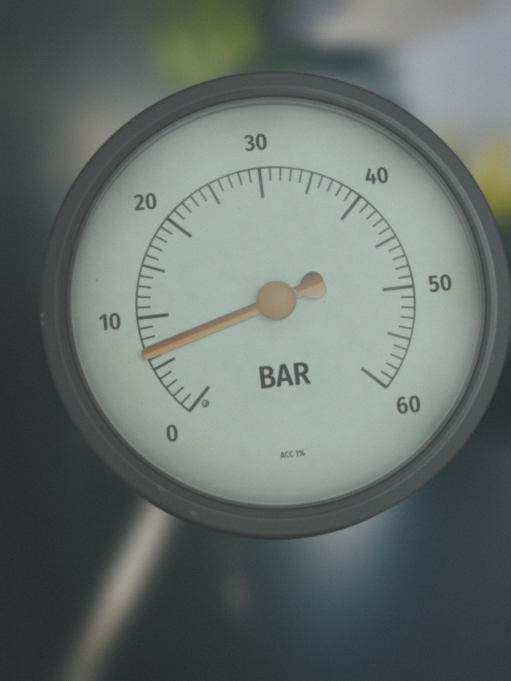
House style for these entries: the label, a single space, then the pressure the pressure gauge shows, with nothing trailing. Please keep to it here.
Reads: 6.5 bar
